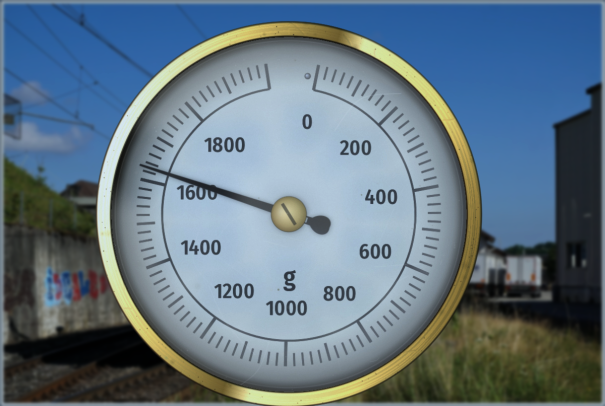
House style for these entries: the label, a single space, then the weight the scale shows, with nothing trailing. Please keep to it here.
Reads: 1630 g
